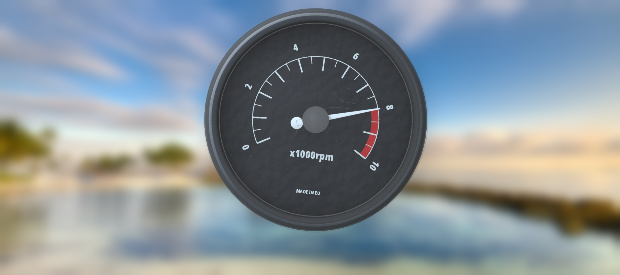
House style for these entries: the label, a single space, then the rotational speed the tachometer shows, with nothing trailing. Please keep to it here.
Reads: 8000 rpm
